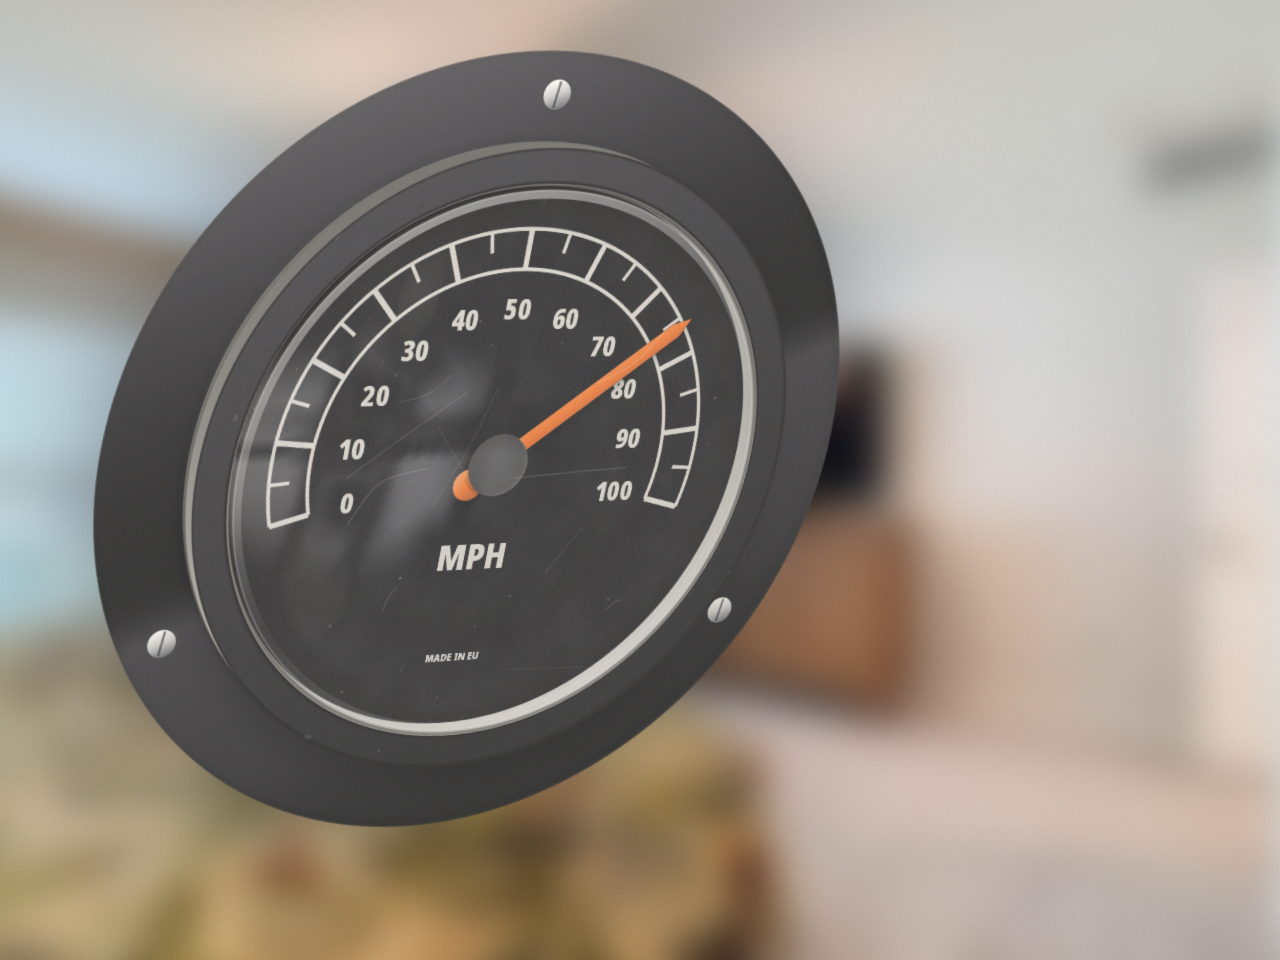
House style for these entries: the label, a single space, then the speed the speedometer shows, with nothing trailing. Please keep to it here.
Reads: 75 mph
